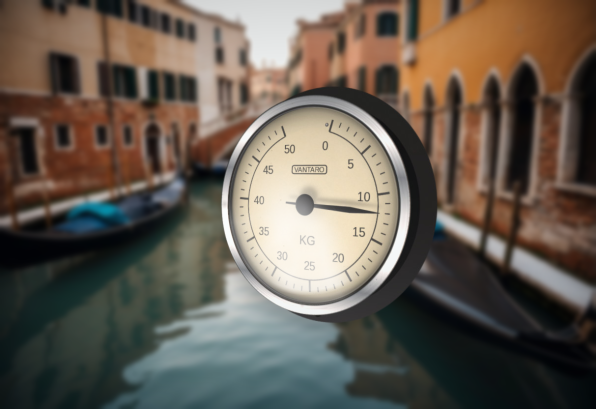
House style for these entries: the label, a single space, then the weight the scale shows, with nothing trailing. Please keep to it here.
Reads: 12 kg
